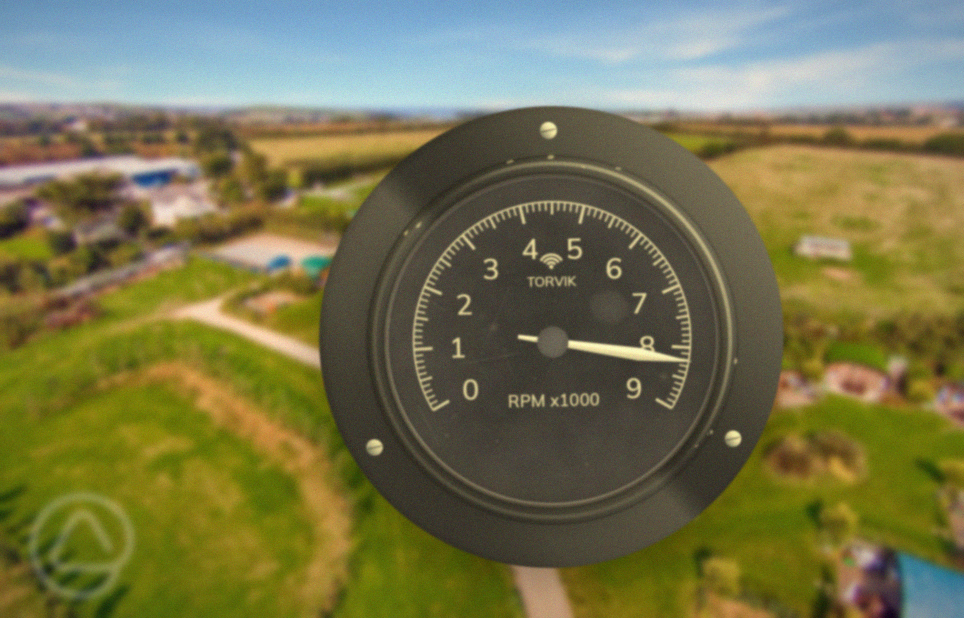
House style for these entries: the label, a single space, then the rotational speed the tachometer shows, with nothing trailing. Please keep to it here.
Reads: 8200 rpm
